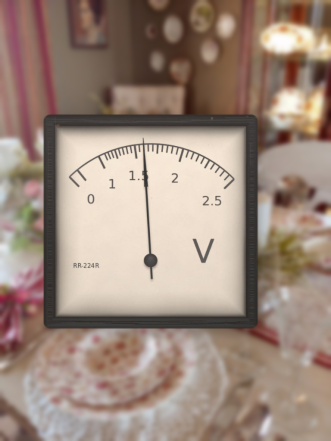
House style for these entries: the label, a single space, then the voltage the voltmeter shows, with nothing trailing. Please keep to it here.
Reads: 1.6 V
